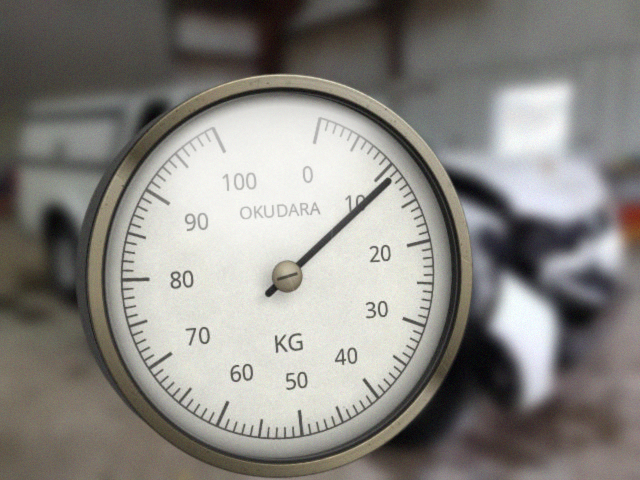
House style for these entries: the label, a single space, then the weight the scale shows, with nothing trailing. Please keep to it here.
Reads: 11 kg
